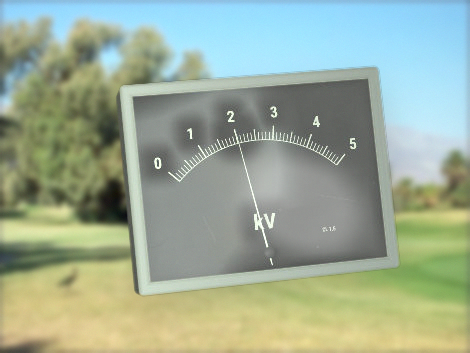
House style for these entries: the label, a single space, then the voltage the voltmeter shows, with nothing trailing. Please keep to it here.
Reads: 2 kV
